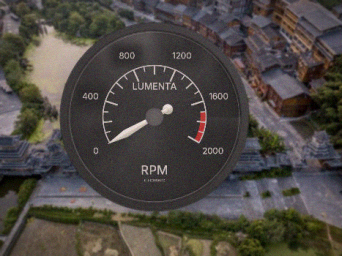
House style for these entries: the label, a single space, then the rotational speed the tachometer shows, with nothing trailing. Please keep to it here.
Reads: 0 rpm
